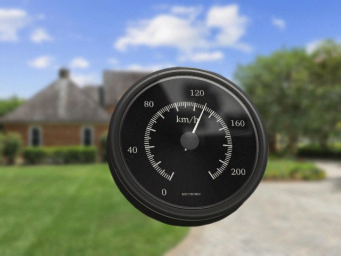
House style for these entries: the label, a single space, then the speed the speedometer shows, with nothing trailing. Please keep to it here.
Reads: 130 km/h
